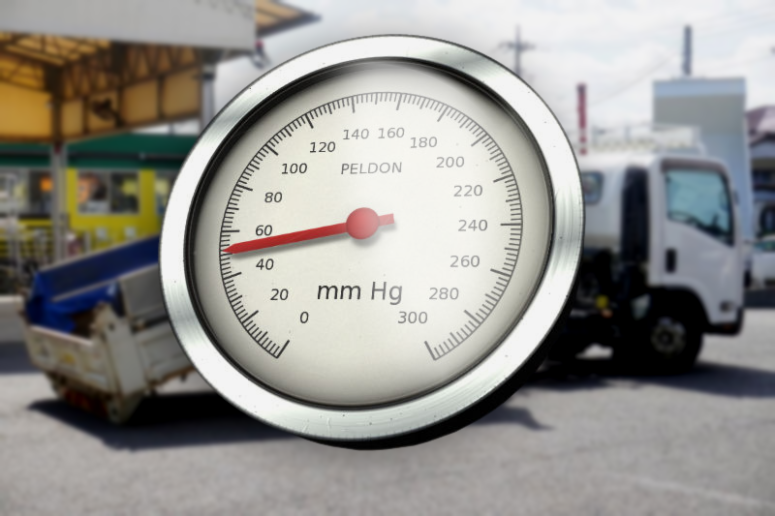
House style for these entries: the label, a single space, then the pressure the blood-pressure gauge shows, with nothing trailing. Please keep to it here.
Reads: 50 mmHg
